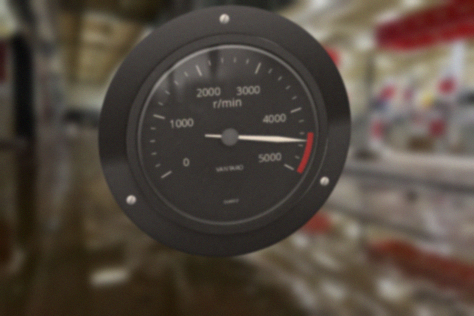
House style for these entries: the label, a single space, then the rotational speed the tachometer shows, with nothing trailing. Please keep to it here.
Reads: 4500 rpm
